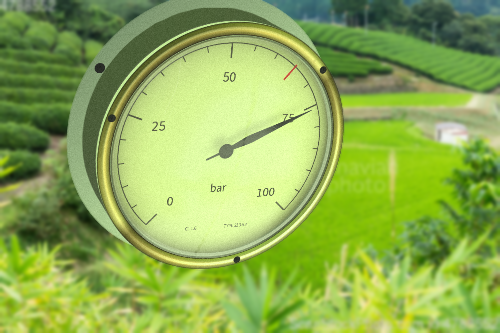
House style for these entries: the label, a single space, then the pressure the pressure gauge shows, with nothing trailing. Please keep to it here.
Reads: 75 bar
